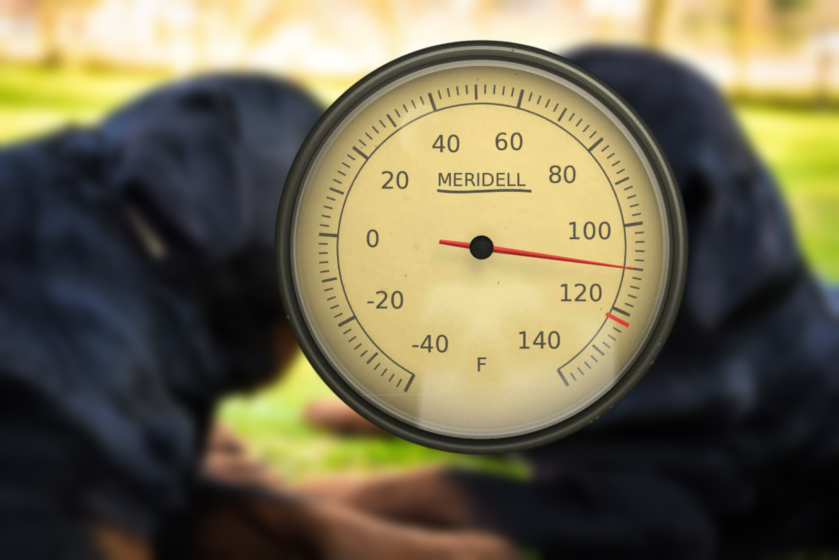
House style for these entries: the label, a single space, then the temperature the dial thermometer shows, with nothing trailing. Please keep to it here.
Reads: 110 °F
